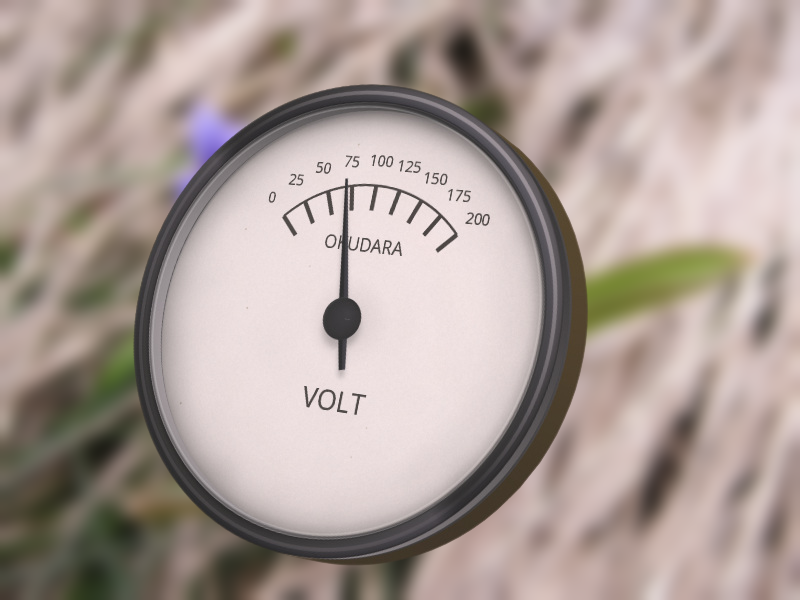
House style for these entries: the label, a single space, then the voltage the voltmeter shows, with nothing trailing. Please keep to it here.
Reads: 75 V
